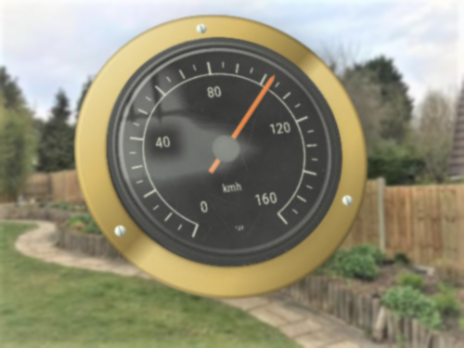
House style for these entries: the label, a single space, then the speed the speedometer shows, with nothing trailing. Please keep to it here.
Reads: 102.5 km/h
